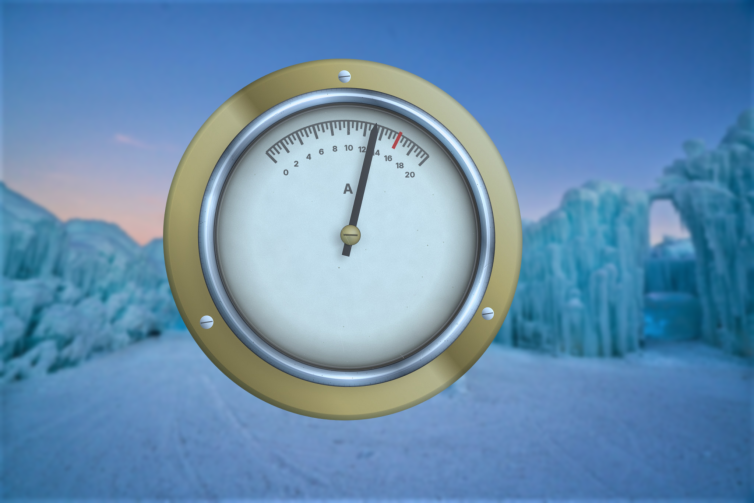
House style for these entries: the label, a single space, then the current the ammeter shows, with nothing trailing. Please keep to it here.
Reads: 13 A
